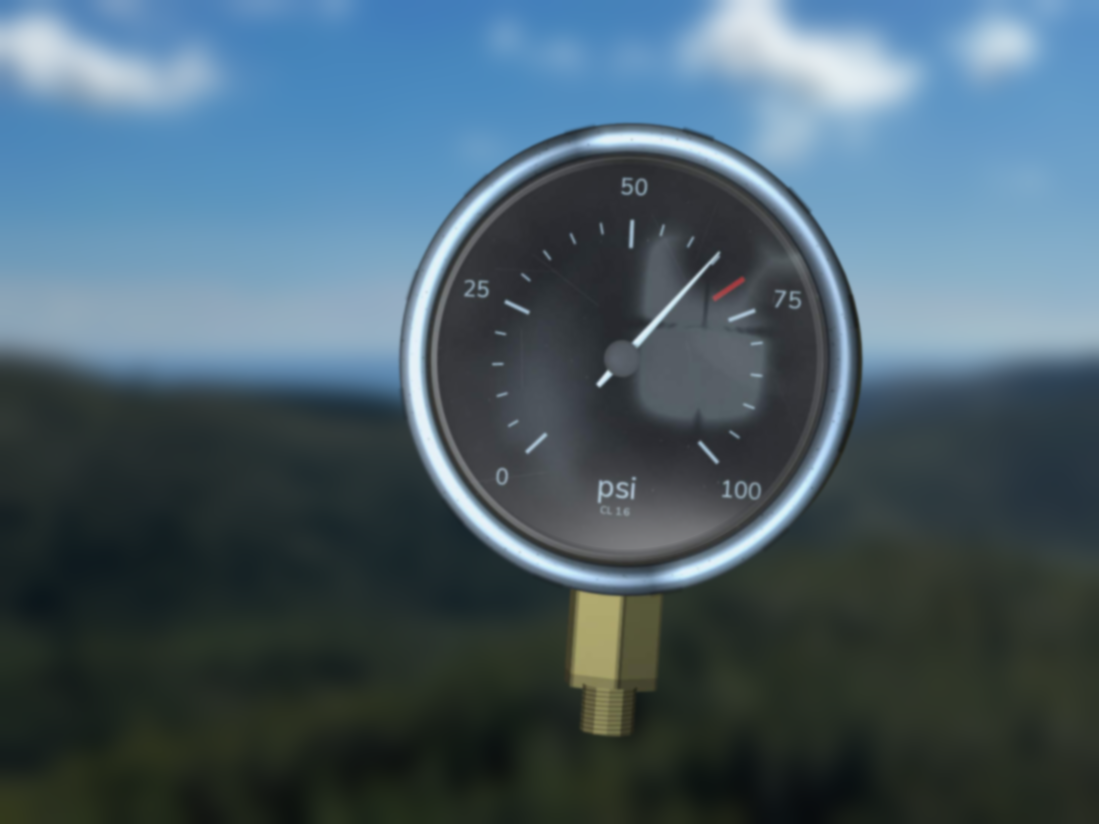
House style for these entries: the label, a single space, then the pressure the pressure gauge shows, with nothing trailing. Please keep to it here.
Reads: 65 psi
